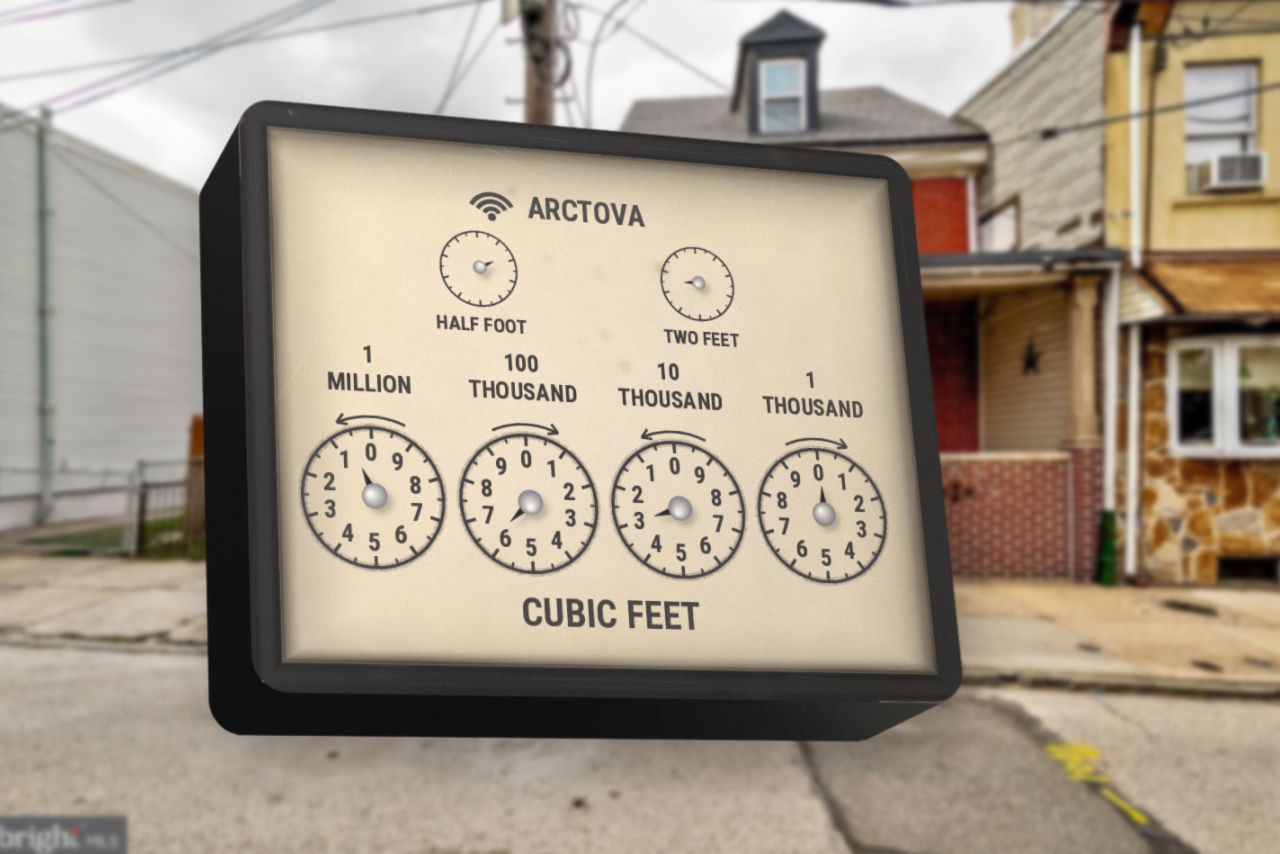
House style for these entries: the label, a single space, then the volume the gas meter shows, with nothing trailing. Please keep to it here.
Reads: 63000 ft³
